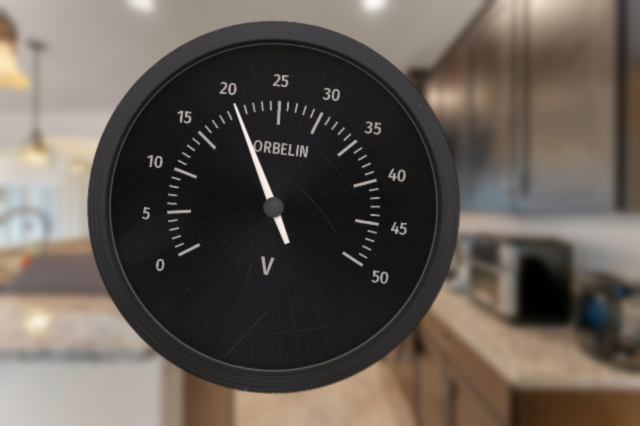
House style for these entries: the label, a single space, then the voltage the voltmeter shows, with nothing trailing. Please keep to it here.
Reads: 20 V
